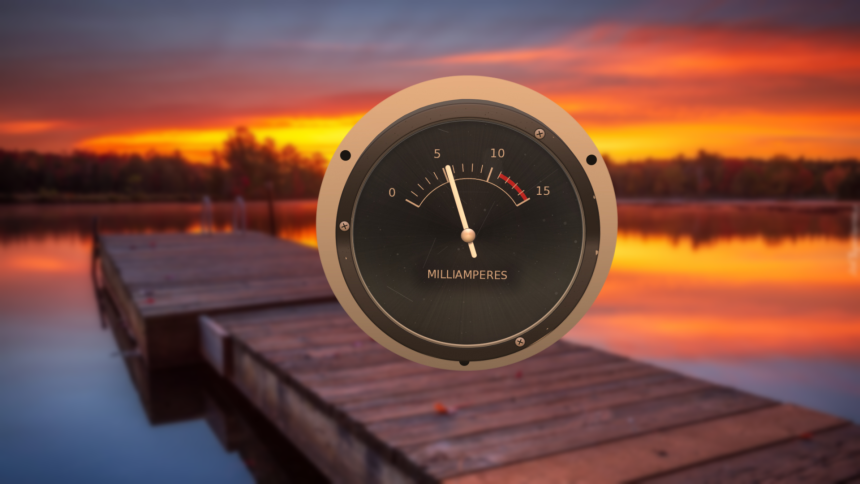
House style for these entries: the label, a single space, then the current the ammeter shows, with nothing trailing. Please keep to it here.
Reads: 5.5 mA
